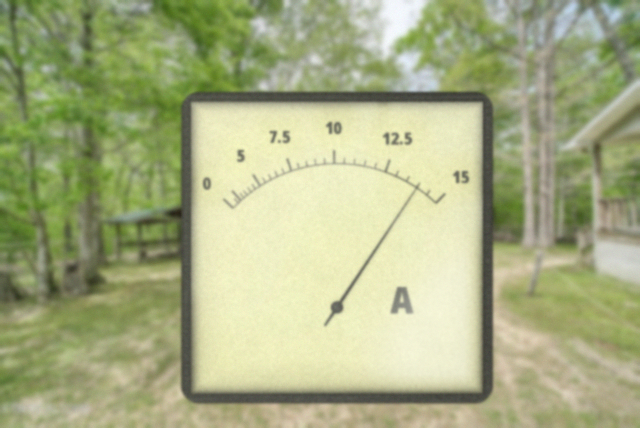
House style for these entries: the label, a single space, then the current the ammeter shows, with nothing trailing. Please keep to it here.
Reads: 14 A
